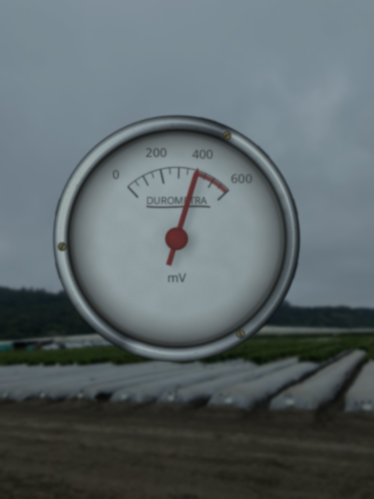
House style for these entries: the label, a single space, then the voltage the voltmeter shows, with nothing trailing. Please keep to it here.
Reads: 400 mV
